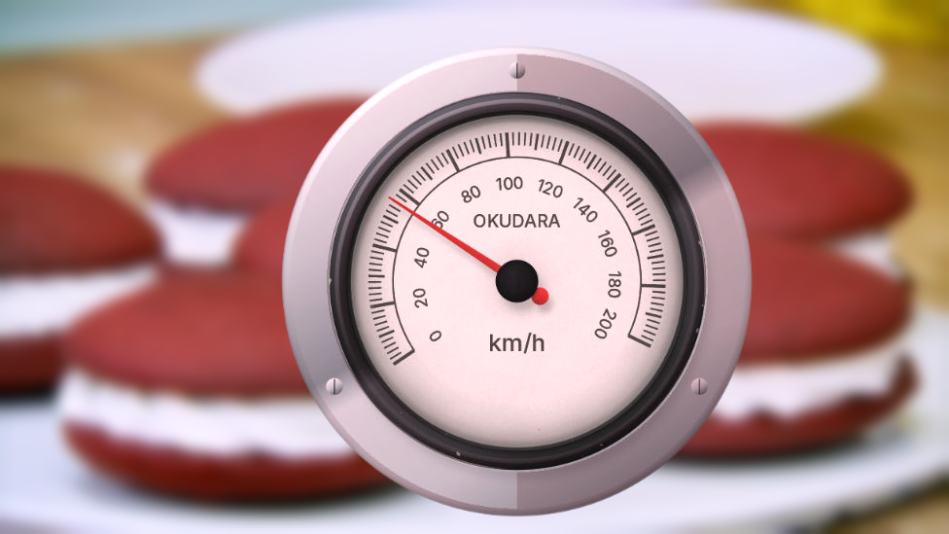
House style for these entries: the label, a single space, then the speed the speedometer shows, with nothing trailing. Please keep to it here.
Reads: 56 km/h
